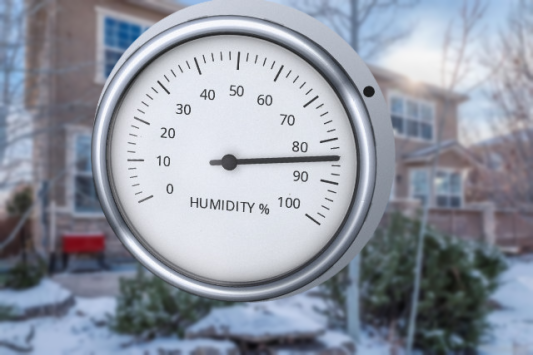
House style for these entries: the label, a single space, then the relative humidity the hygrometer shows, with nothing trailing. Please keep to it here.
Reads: 84 %
